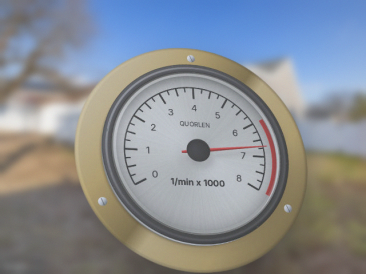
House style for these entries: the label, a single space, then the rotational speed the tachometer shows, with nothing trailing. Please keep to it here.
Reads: 6750 rpm
